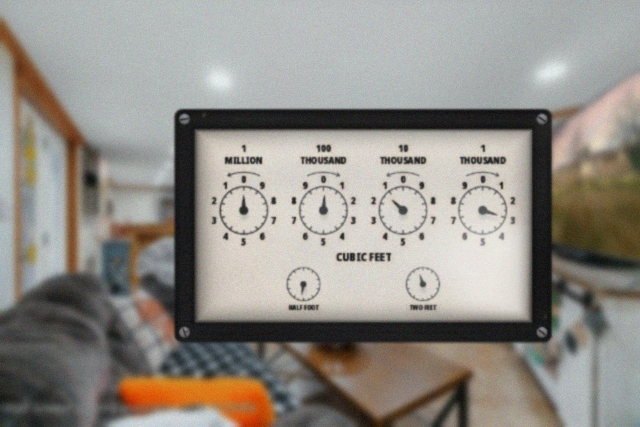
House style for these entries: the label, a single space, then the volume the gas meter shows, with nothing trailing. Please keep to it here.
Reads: 1300 ft³
